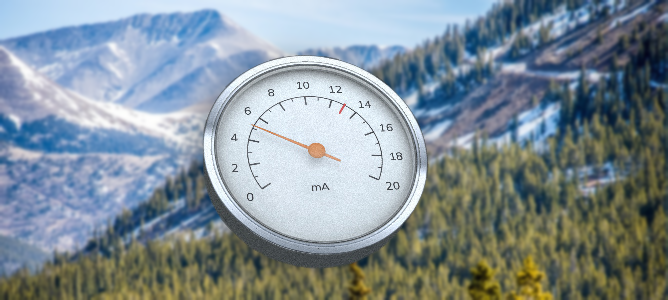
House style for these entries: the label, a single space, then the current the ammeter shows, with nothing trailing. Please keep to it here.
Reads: 5 mA
